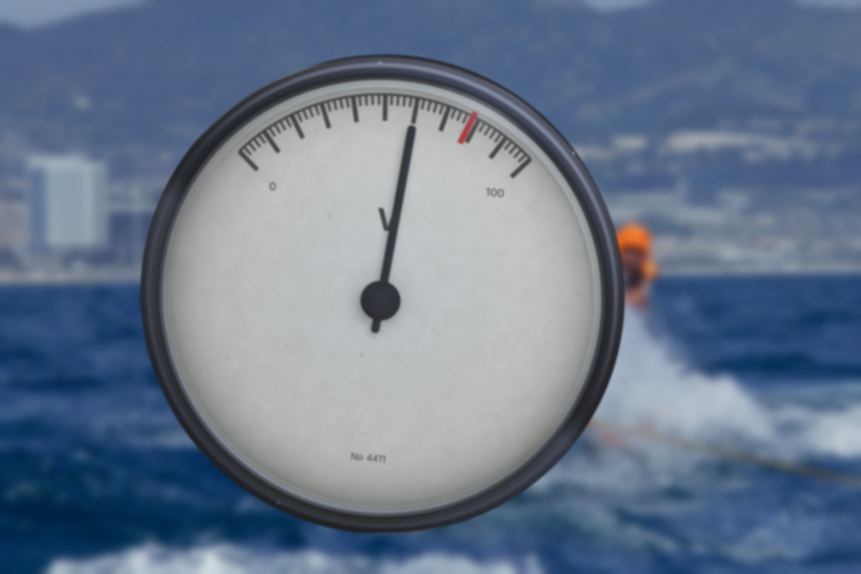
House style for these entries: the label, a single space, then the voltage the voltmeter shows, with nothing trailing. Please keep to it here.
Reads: 60 V
